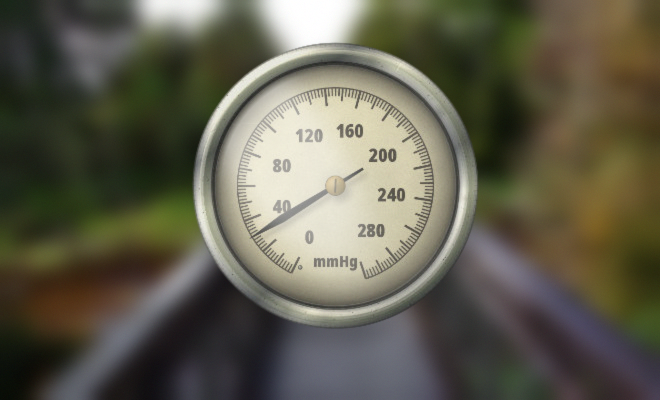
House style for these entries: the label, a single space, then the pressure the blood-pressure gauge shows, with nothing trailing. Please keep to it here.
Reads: 30 mmHg
